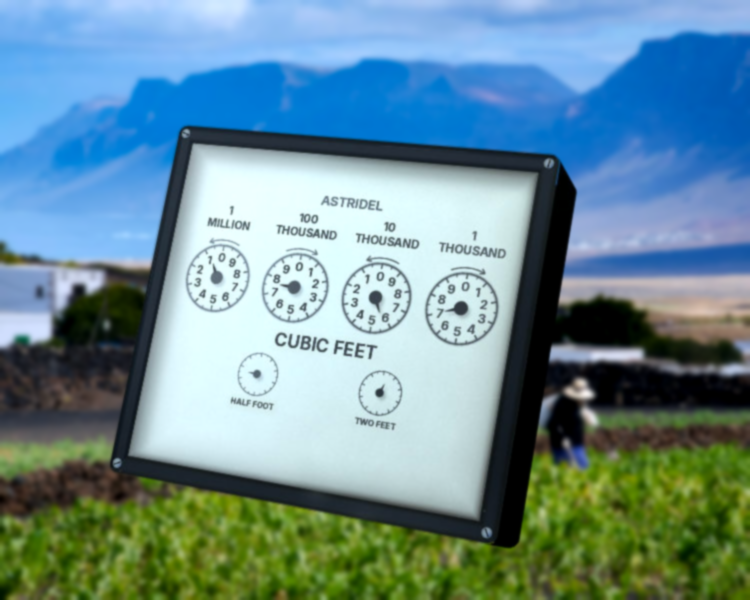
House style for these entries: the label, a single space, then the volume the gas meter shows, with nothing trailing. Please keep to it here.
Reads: 75700 ft³
